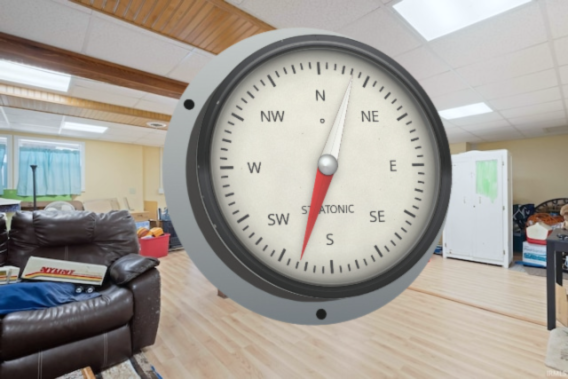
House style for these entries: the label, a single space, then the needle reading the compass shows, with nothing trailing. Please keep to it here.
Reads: 200 °
